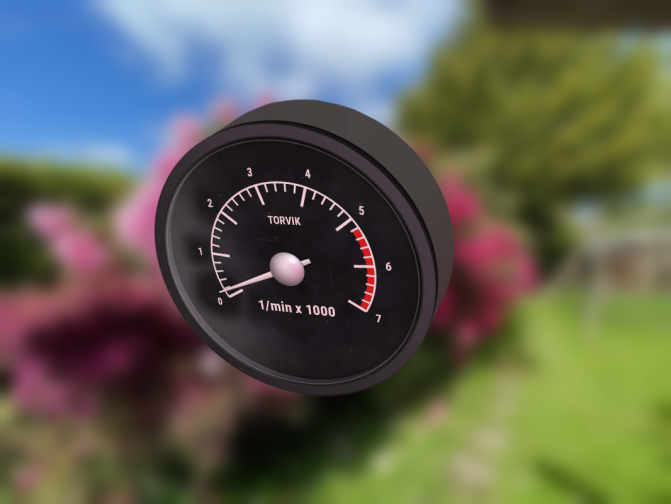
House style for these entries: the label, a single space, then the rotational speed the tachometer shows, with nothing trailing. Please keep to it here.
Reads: 200 rpm
